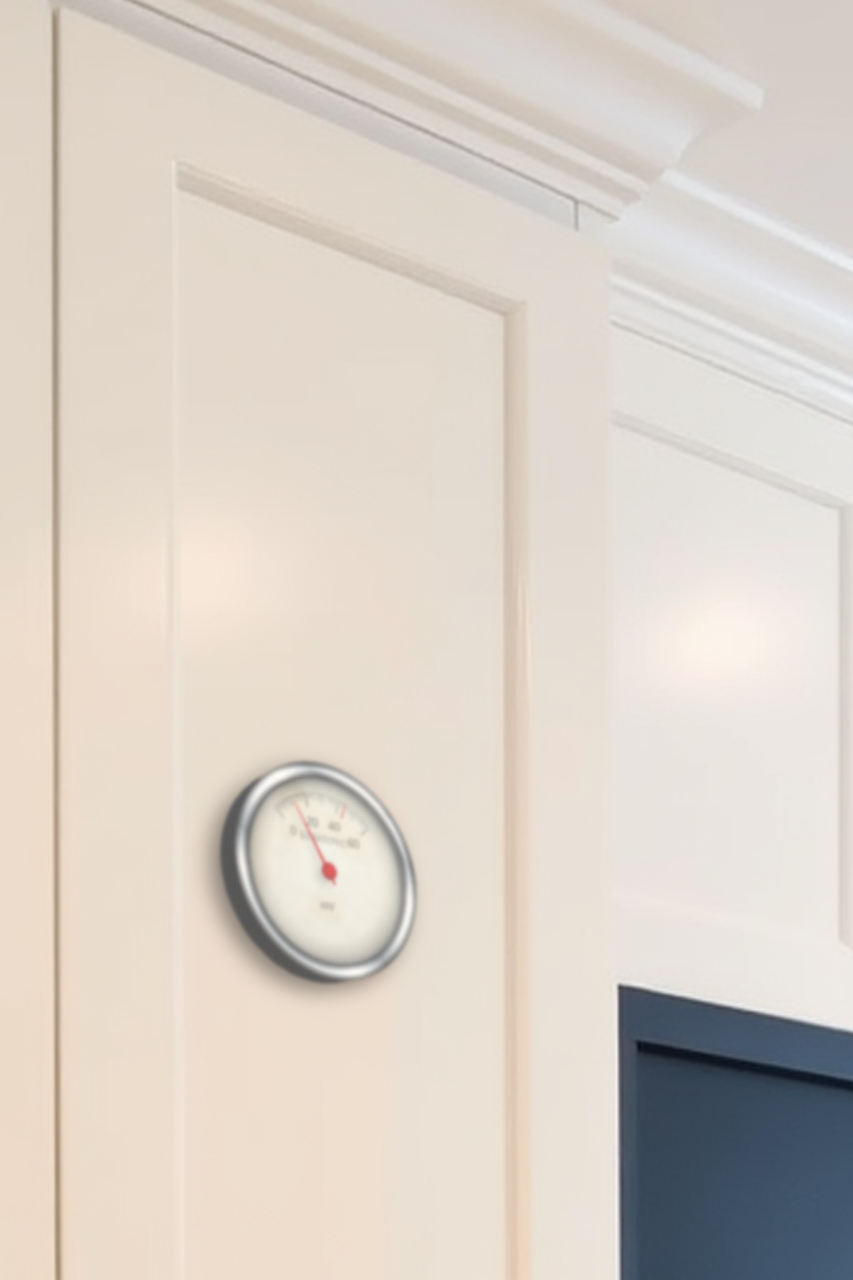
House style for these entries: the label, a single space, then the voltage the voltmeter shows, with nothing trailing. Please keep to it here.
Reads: 10 mV
